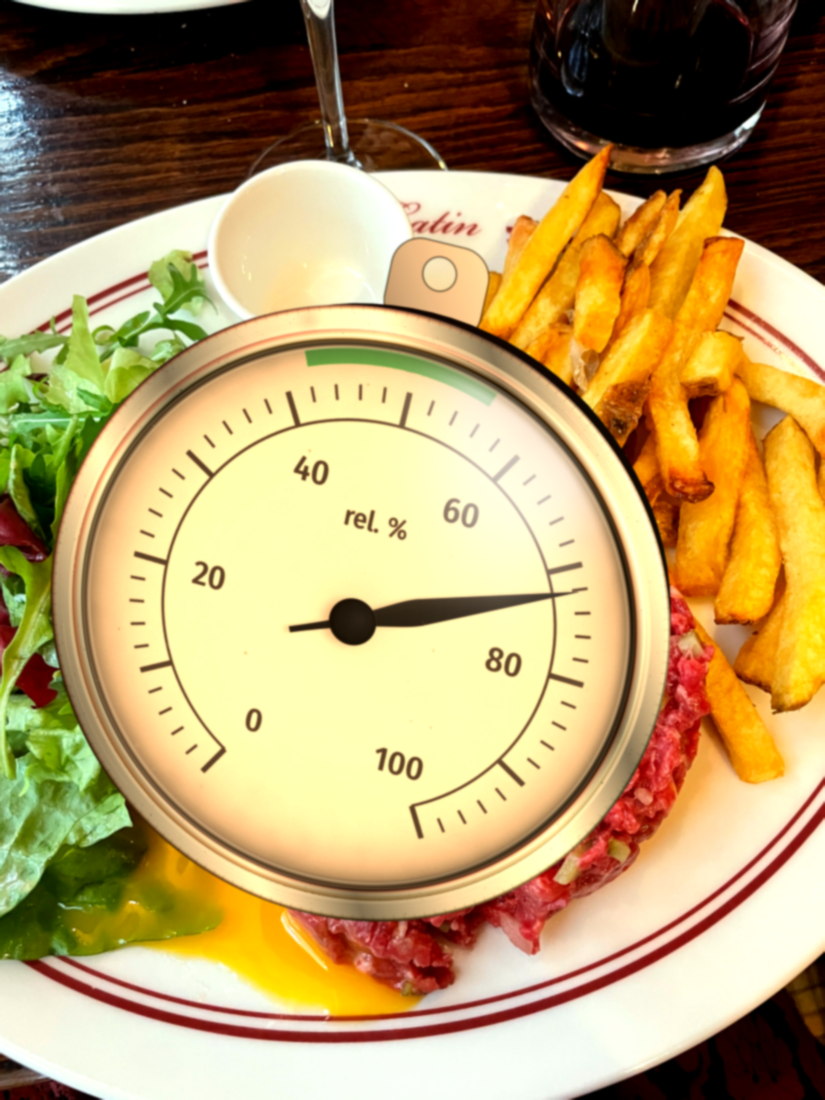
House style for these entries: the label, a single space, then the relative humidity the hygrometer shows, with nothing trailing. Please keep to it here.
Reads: 72 %
